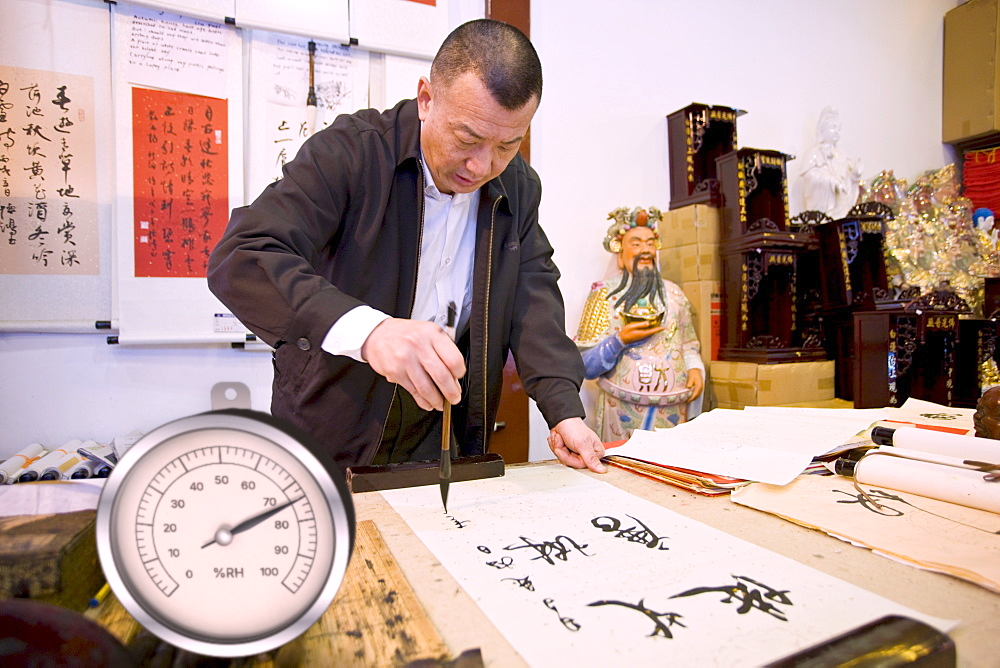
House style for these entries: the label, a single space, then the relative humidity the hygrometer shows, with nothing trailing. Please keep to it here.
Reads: 74 %
